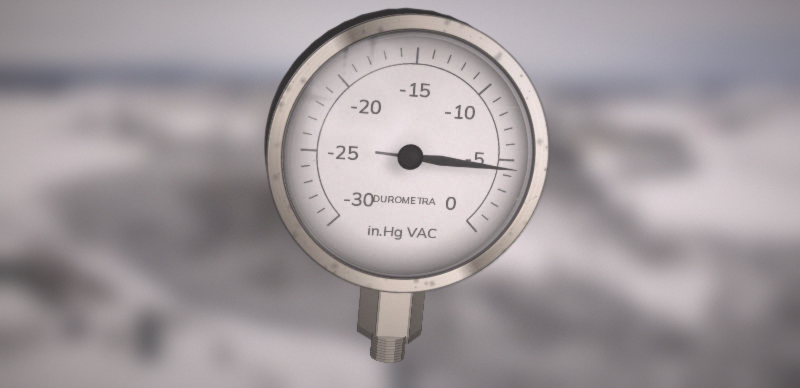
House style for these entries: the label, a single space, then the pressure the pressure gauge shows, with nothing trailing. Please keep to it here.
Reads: -4.5 inHg
